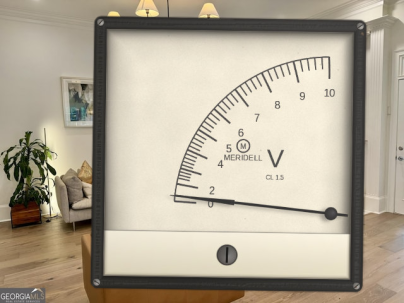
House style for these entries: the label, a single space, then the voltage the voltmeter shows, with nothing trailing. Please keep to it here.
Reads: 1 V
